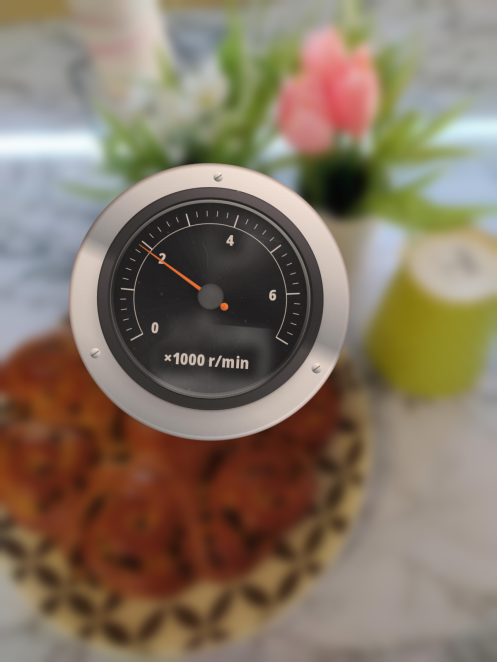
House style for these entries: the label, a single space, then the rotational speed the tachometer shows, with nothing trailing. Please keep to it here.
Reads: 1900 rpm
